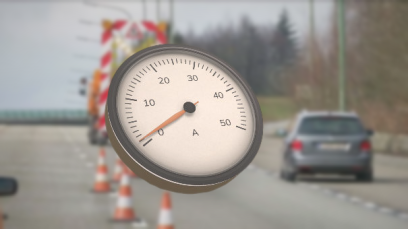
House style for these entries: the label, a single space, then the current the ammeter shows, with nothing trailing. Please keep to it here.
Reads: 1 A
